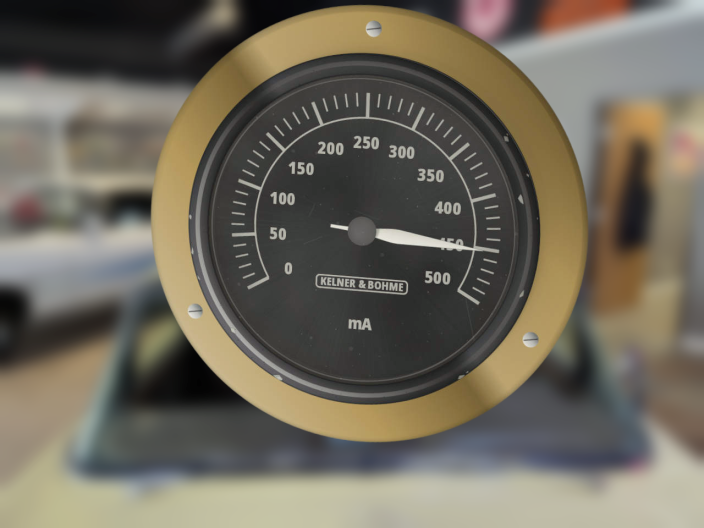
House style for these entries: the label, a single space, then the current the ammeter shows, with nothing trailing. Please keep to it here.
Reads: 450 mA
